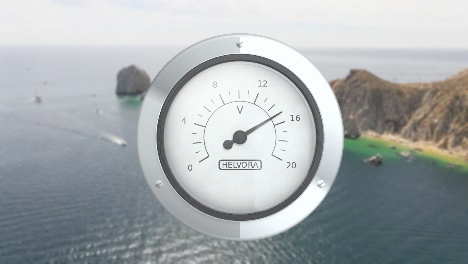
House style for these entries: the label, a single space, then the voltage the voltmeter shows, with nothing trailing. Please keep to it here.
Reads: 15 V
